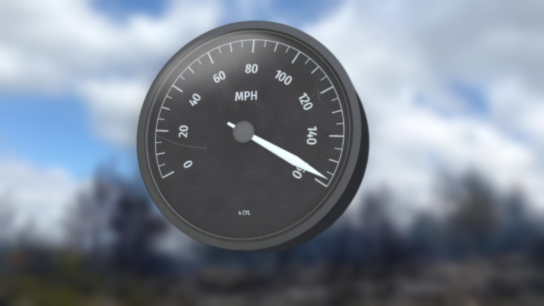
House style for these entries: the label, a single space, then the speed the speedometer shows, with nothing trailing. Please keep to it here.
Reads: 157.5 mph
